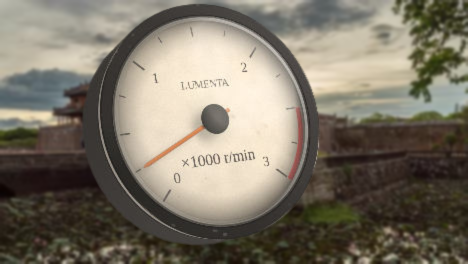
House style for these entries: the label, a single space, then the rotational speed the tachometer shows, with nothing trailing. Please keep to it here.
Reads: 250 rpm
